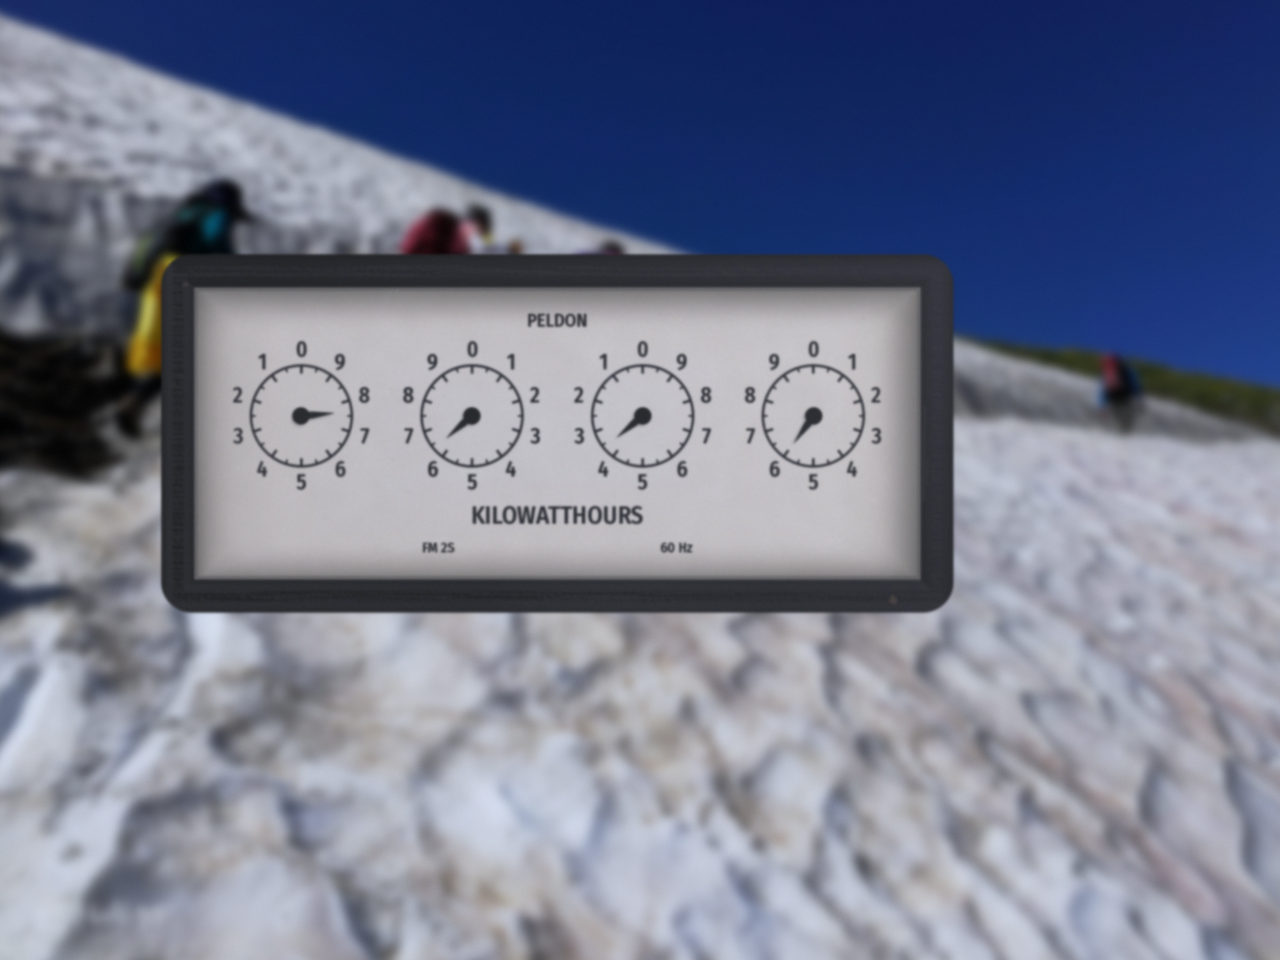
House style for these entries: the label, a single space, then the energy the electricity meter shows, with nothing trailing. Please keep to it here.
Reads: 7636 kWh
